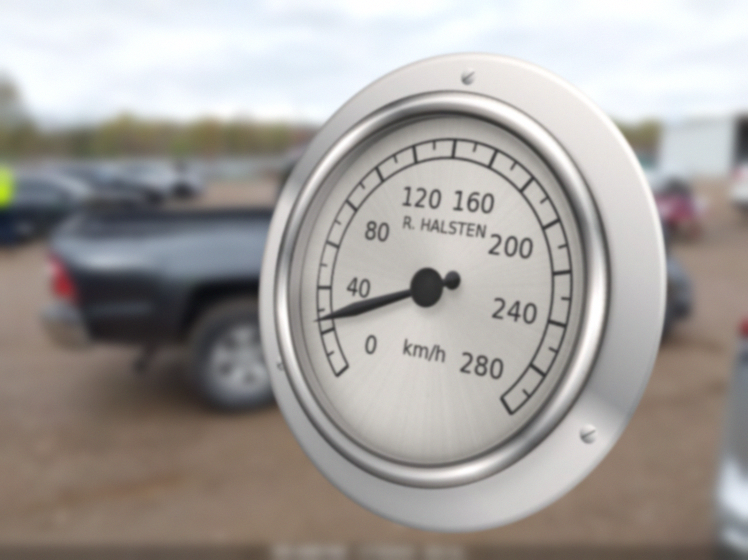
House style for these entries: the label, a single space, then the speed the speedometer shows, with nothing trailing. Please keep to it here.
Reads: 25 km/h
